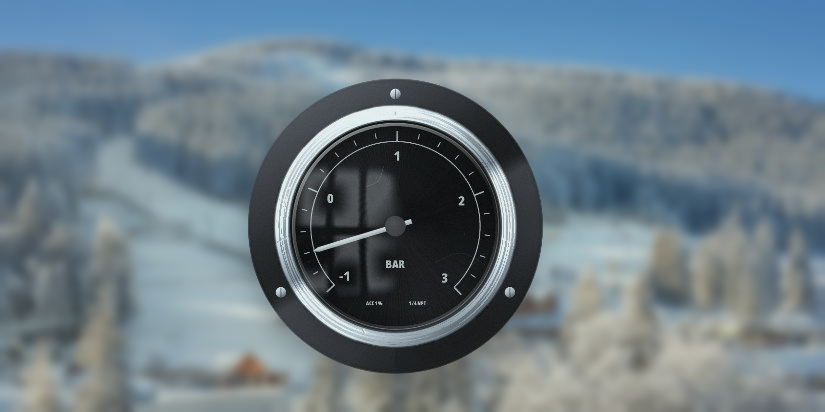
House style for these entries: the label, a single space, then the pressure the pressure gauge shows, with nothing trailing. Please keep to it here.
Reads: -0.6 bar
